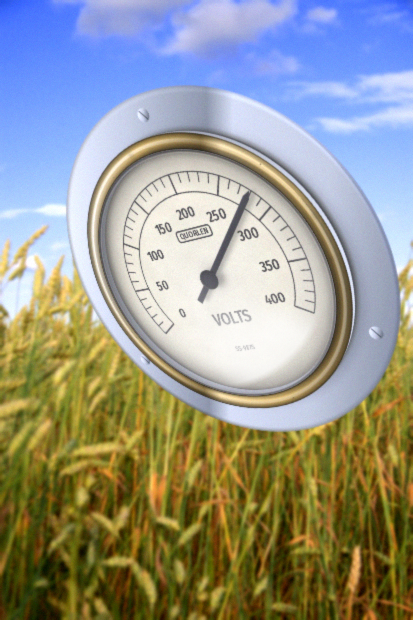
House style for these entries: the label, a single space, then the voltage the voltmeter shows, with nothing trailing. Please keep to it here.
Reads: 280 V
